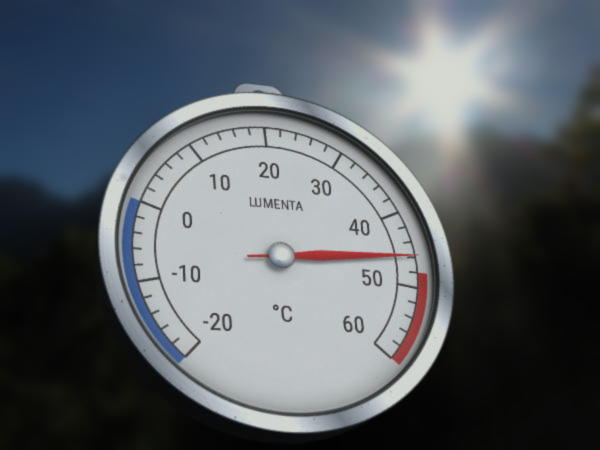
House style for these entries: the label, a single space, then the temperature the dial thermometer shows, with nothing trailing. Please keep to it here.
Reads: 46 °C
